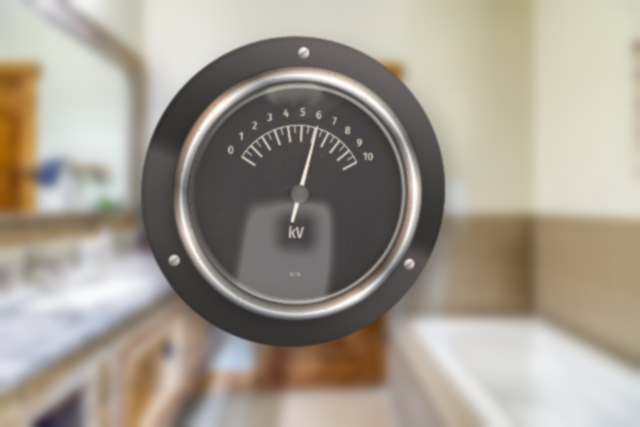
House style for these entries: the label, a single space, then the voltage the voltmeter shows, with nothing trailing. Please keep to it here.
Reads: 6 kV
